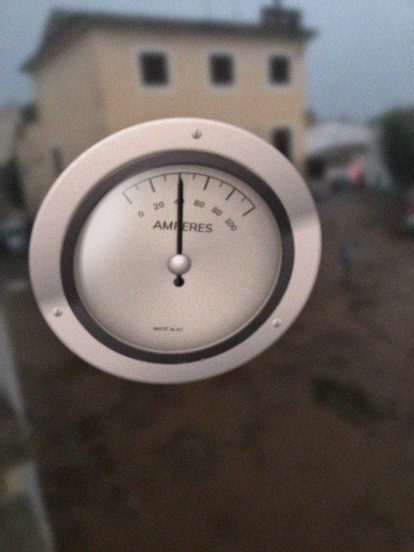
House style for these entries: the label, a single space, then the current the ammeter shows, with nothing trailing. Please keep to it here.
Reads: 40 A
